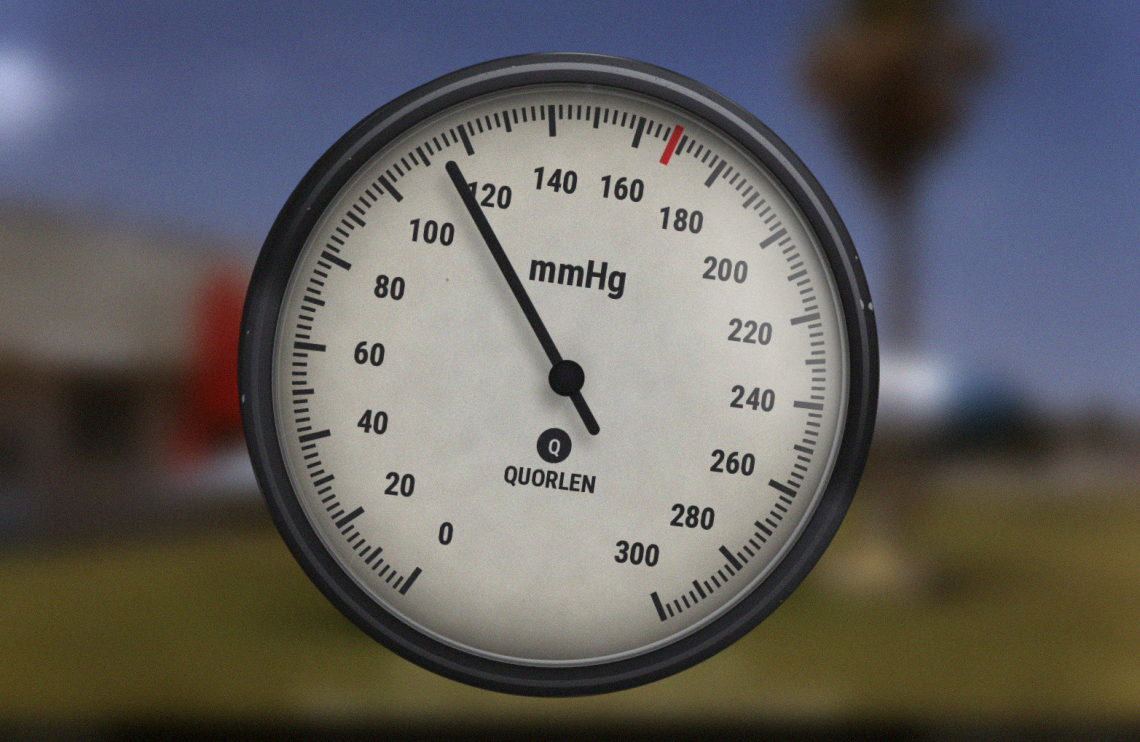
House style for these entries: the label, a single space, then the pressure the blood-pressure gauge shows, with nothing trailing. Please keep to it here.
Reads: 114 mmHg
